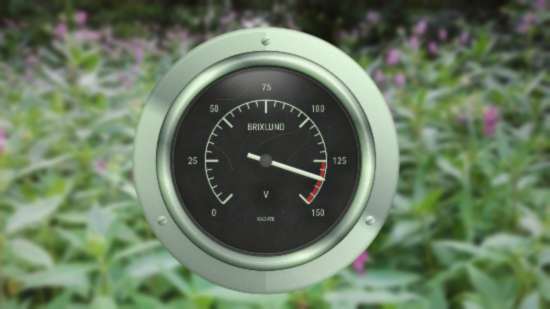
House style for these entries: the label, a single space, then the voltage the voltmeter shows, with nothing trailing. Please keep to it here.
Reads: 135 V
